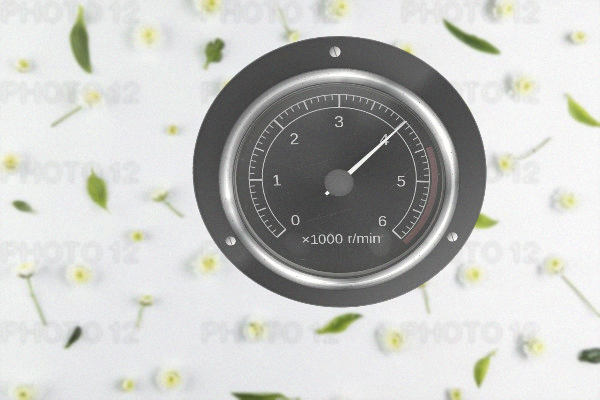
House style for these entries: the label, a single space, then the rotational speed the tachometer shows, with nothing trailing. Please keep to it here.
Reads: 4000 rpm
